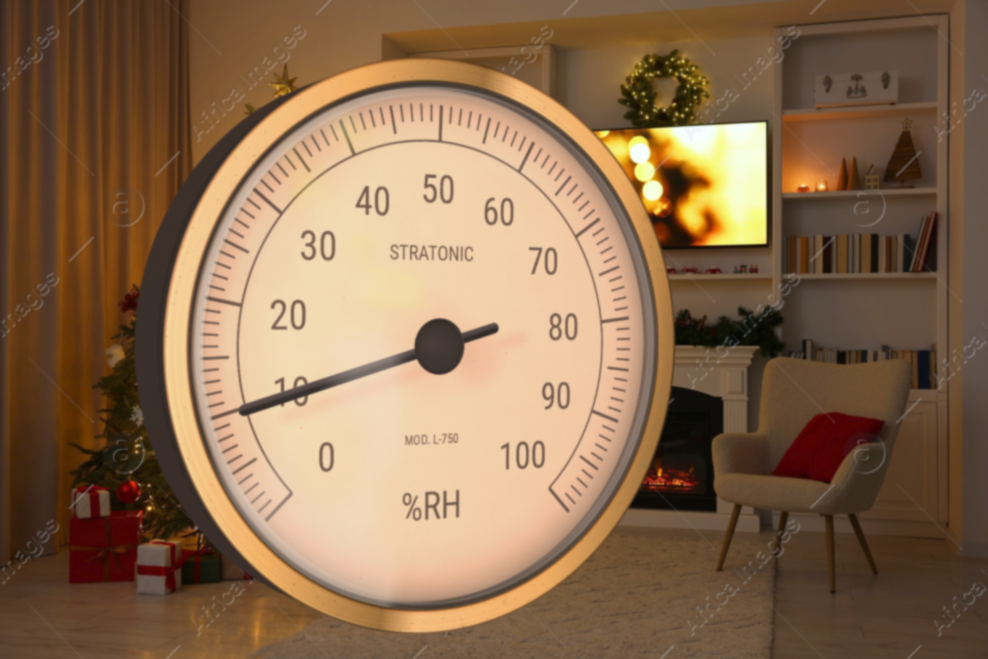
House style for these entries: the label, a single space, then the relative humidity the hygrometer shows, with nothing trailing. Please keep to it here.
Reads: 10 %
